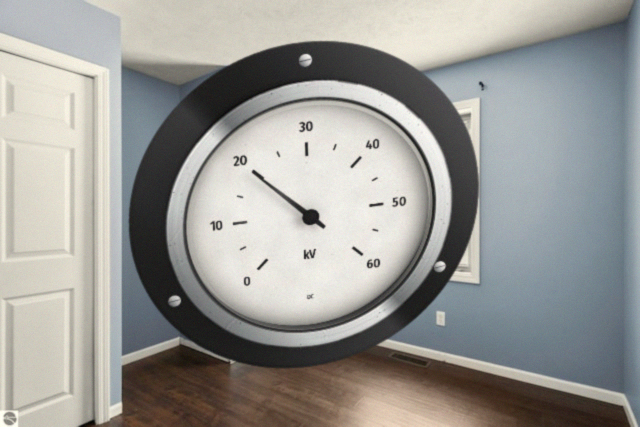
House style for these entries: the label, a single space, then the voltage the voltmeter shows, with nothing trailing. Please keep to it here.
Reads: 20 kV
